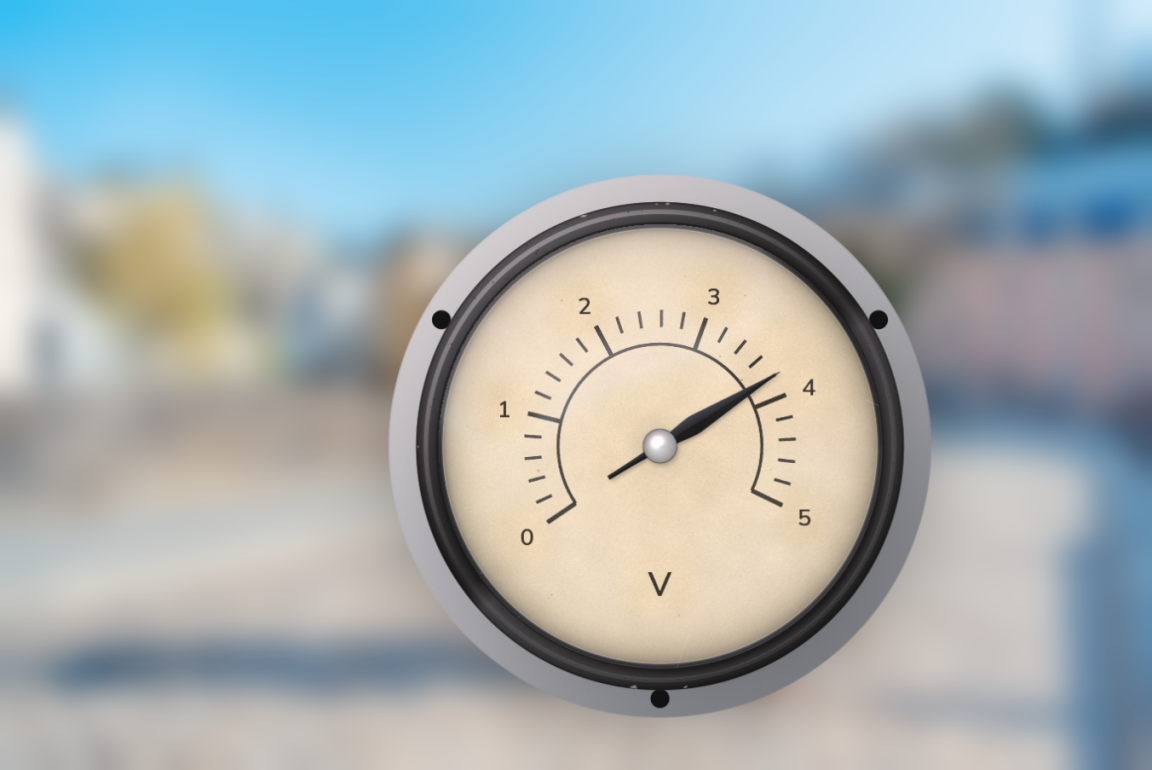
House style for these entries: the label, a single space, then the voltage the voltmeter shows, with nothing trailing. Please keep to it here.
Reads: 3.8 V
